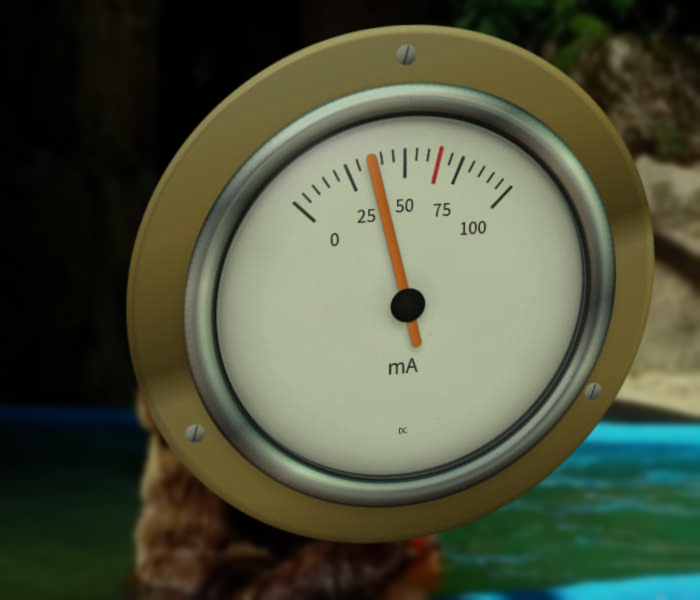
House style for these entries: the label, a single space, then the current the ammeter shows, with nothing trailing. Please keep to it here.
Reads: 35 mA
